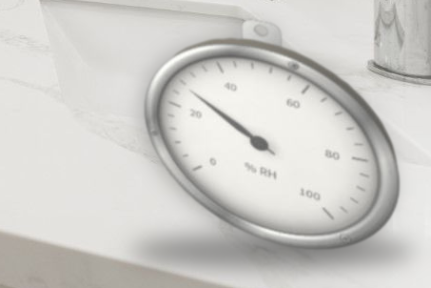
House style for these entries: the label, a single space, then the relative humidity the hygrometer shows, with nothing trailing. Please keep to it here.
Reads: 28 %
